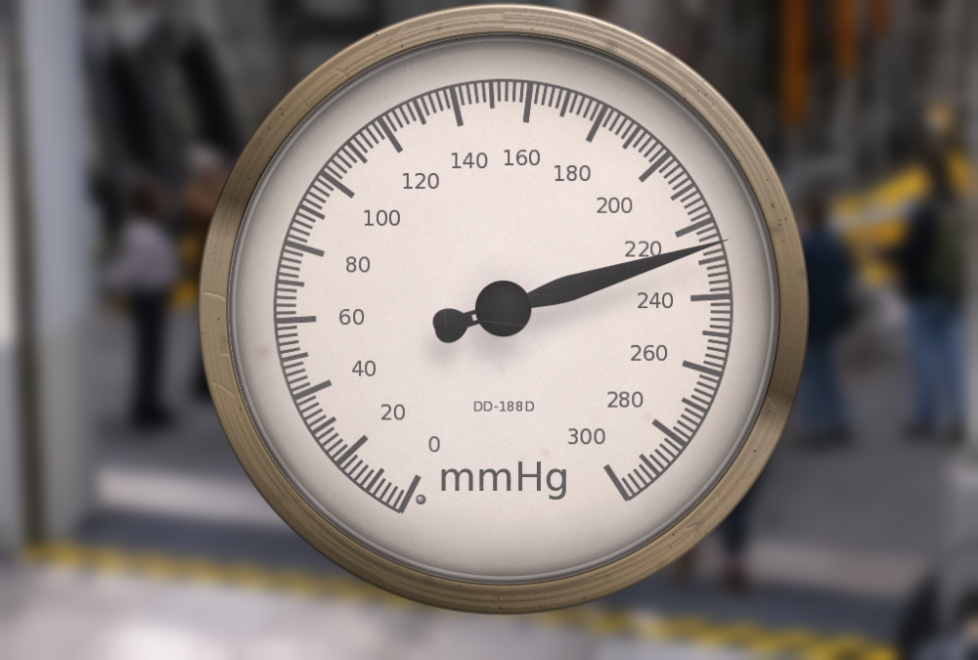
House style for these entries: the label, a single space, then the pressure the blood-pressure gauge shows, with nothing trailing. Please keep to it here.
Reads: 226 mmHg
